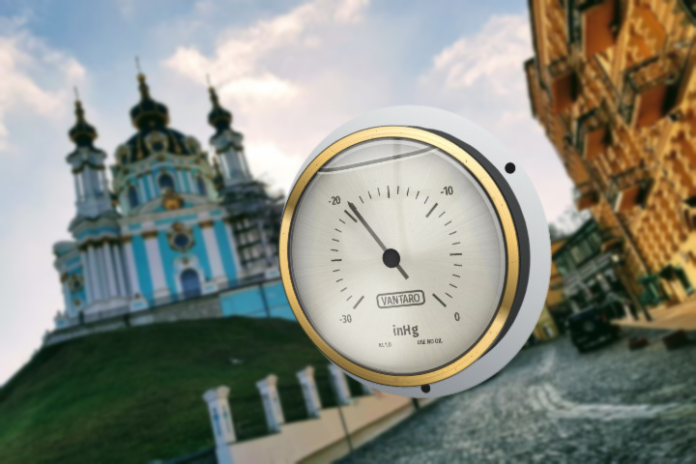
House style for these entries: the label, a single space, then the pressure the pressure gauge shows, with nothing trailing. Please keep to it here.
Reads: -19 inHg
